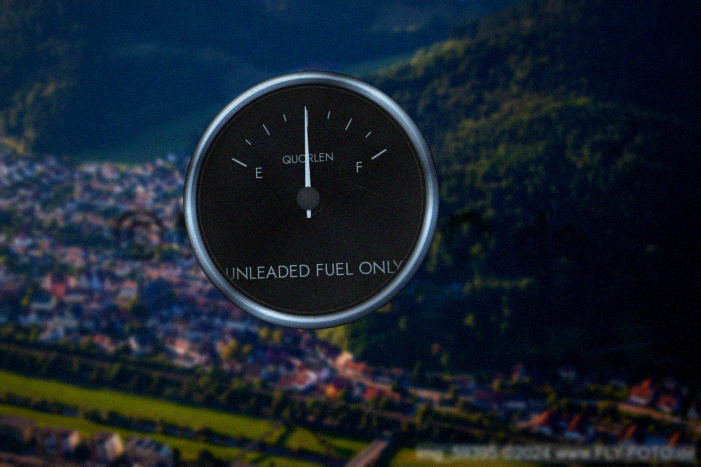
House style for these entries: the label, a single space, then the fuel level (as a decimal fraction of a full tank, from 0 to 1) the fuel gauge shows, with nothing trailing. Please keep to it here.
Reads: 0.5
